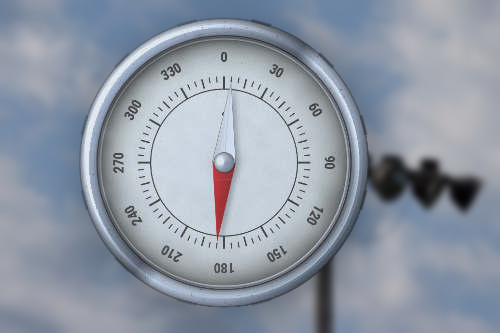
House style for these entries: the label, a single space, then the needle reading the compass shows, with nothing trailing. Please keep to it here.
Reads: 185 °
